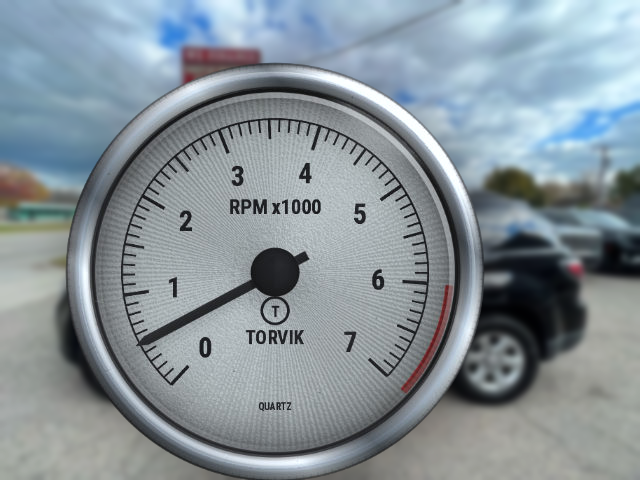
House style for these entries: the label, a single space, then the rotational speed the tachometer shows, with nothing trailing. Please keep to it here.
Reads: 500 rpm
